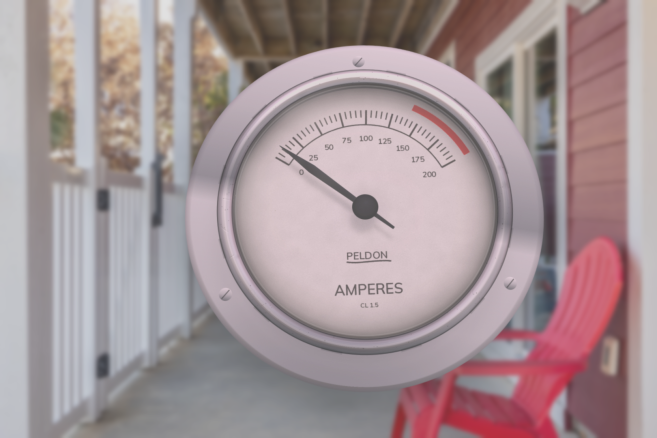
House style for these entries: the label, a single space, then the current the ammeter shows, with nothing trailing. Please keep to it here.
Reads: 10 A
